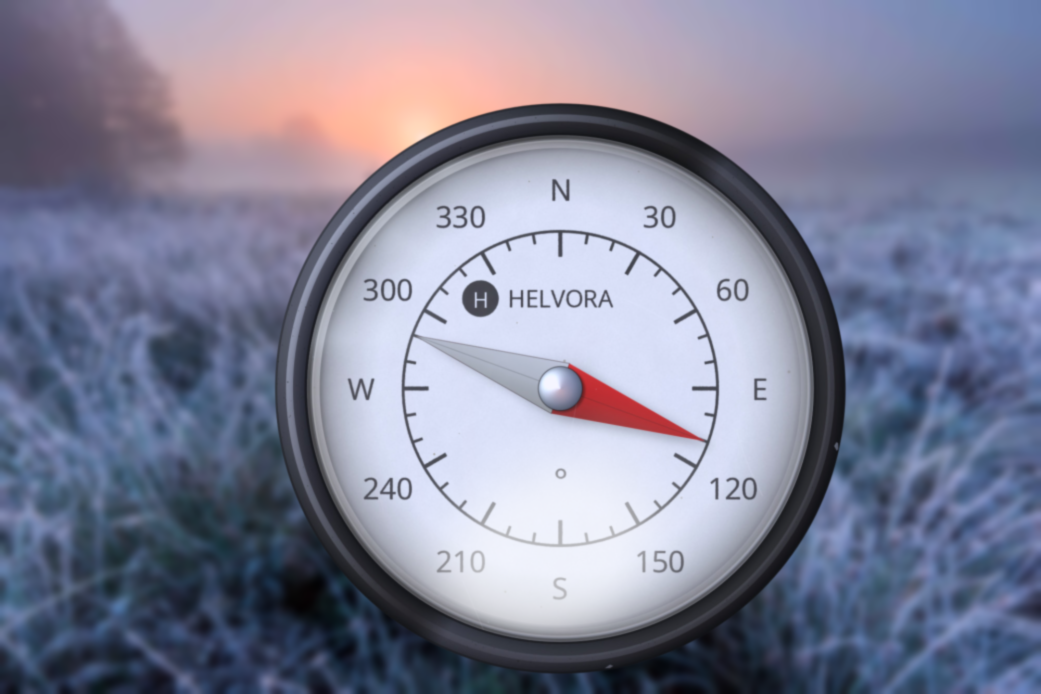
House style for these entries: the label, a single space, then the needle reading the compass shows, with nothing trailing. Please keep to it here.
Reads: 110 °
